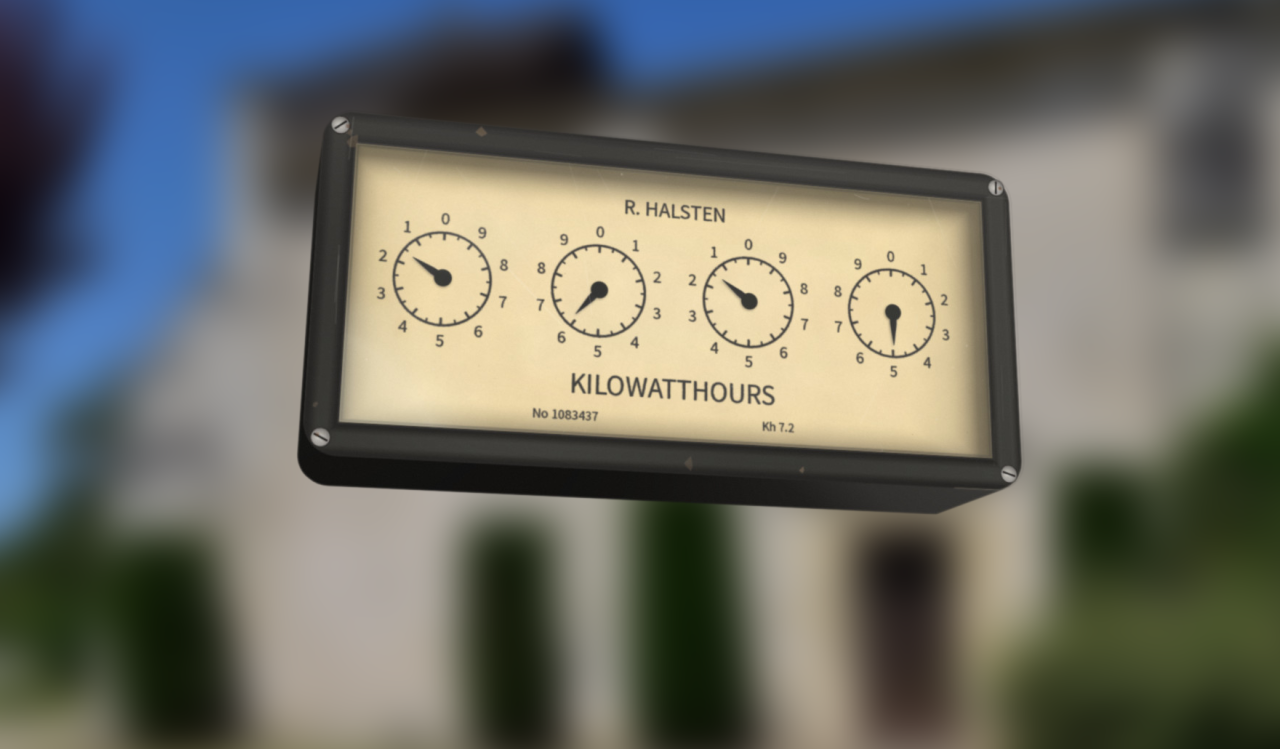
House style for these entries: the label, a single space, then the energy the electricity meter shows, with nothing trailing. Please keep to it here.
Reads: 1615 kWh
